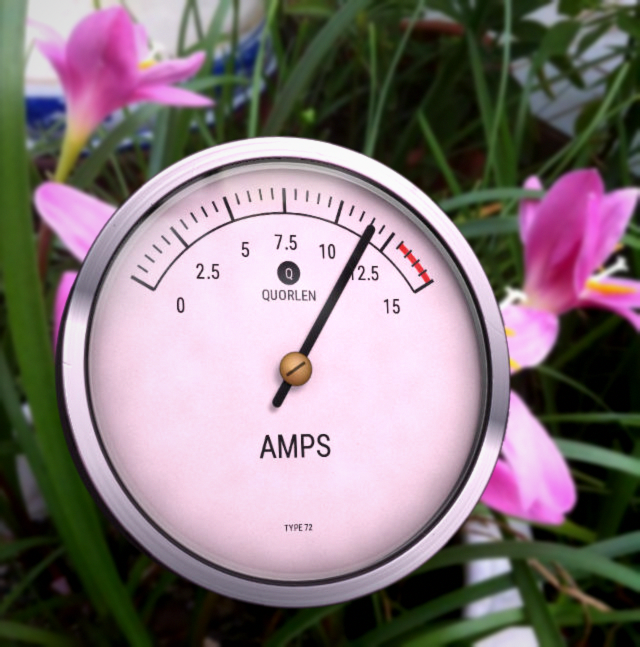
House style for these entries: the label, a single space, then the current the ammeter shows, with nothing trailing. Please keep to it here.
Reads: 11.5 A
